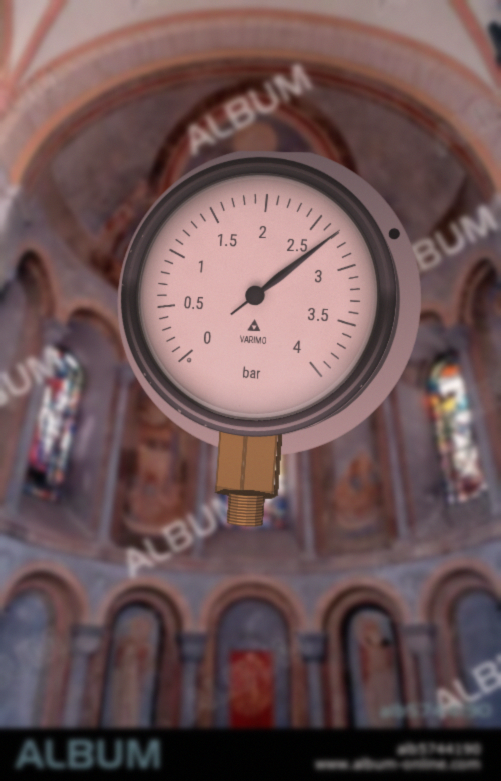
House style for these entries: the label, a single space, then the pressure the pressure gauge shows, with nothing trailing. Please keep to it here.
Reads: 2.7 bar
